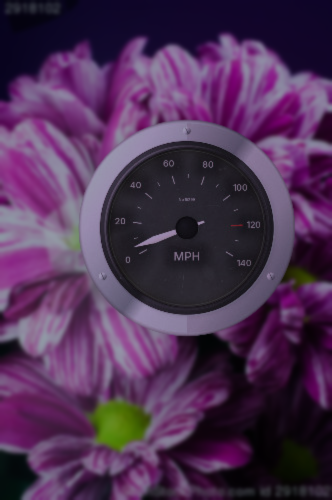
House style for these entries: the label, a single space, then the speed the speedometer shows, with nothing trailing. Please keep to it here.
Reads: 5 mph
